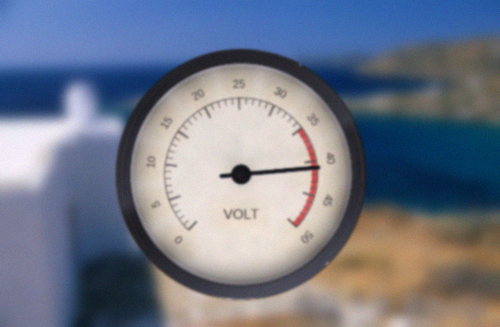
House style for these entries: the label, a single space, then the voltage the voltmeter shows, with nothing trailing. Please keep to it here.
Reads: 41 V
